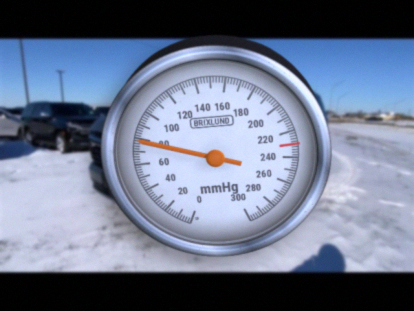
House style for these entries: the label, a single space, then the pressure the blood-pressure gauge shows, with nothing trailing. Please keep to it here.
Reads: 80 mmHg
